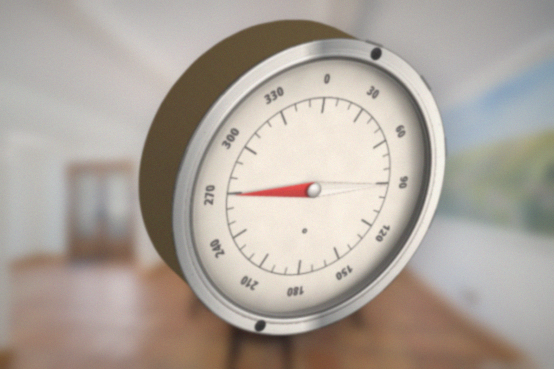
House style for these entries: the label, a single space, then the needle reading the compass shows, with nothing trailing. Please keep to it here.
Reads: 270 °
